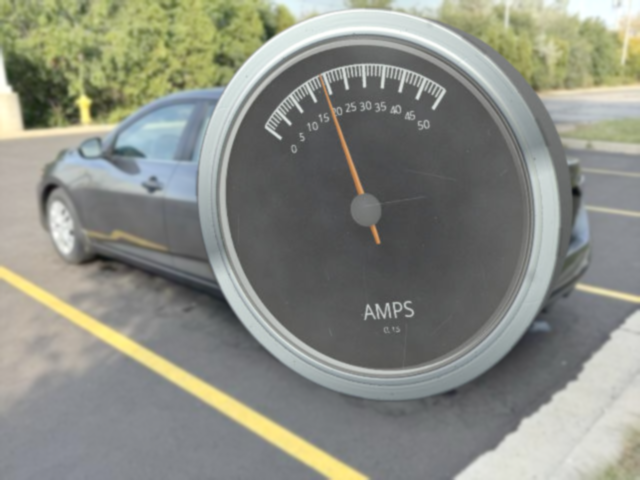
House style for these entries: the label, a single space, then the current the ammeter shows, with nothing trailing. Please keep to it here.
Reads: 20 A
